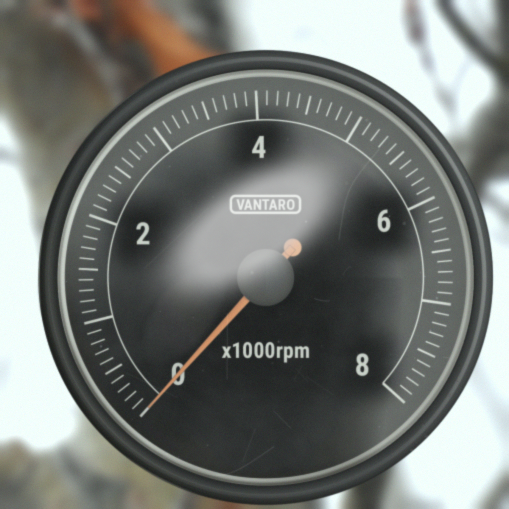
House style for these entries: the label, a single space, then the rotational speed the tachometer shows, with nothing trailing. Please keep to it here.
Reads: 0 rpm
